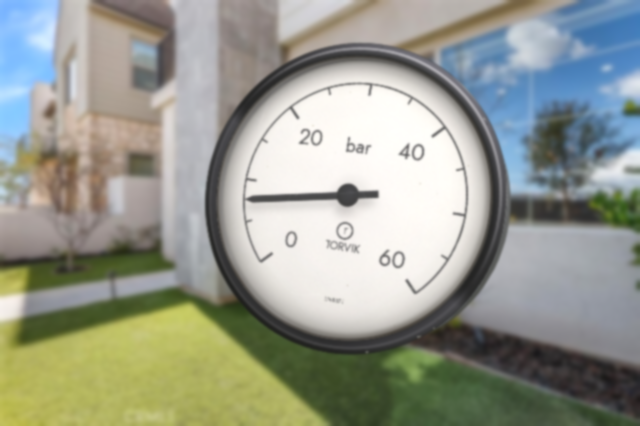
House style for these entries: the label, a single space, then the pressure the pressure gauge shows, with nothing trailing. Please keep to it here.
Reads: 7.5 bar
